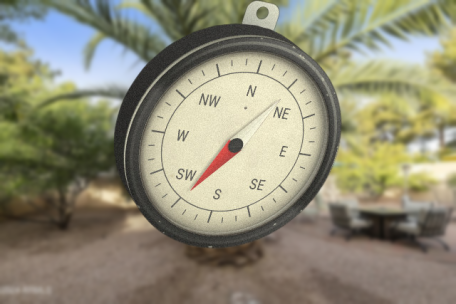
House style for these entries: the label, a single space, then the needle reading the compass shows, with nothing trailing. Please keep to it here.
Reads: 210 °
